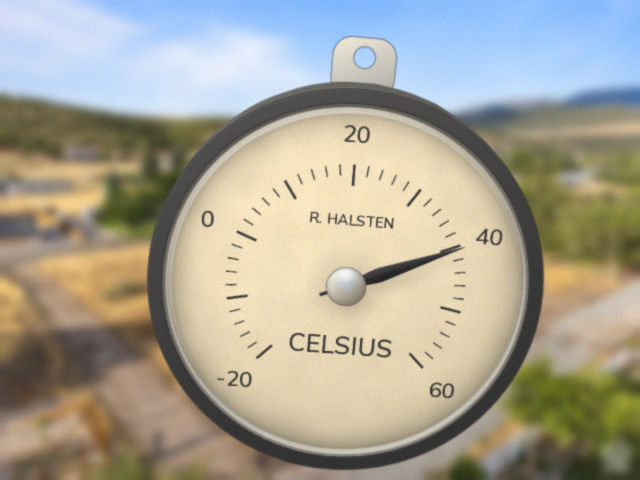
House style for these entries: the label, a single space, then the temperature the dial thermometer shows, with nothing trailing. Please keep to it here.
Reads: 40 °C
